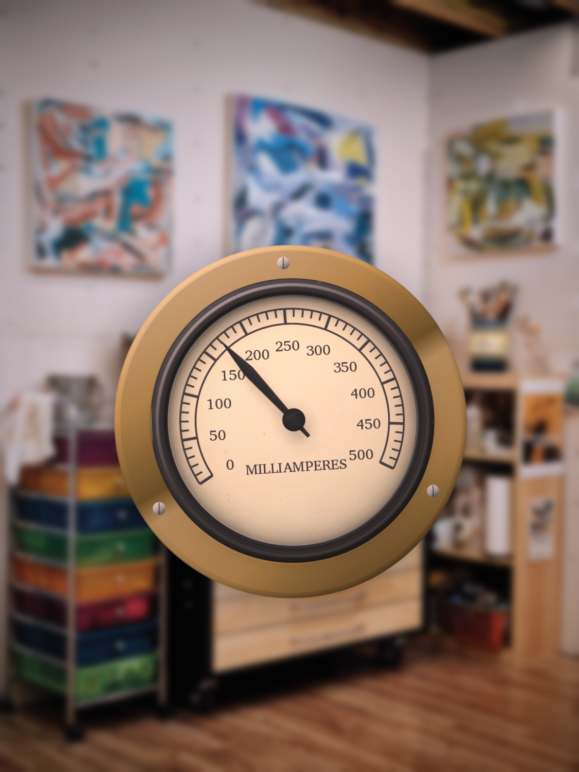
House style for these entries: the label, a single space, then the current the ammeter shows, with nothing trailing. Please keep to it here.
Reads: 170 mA
